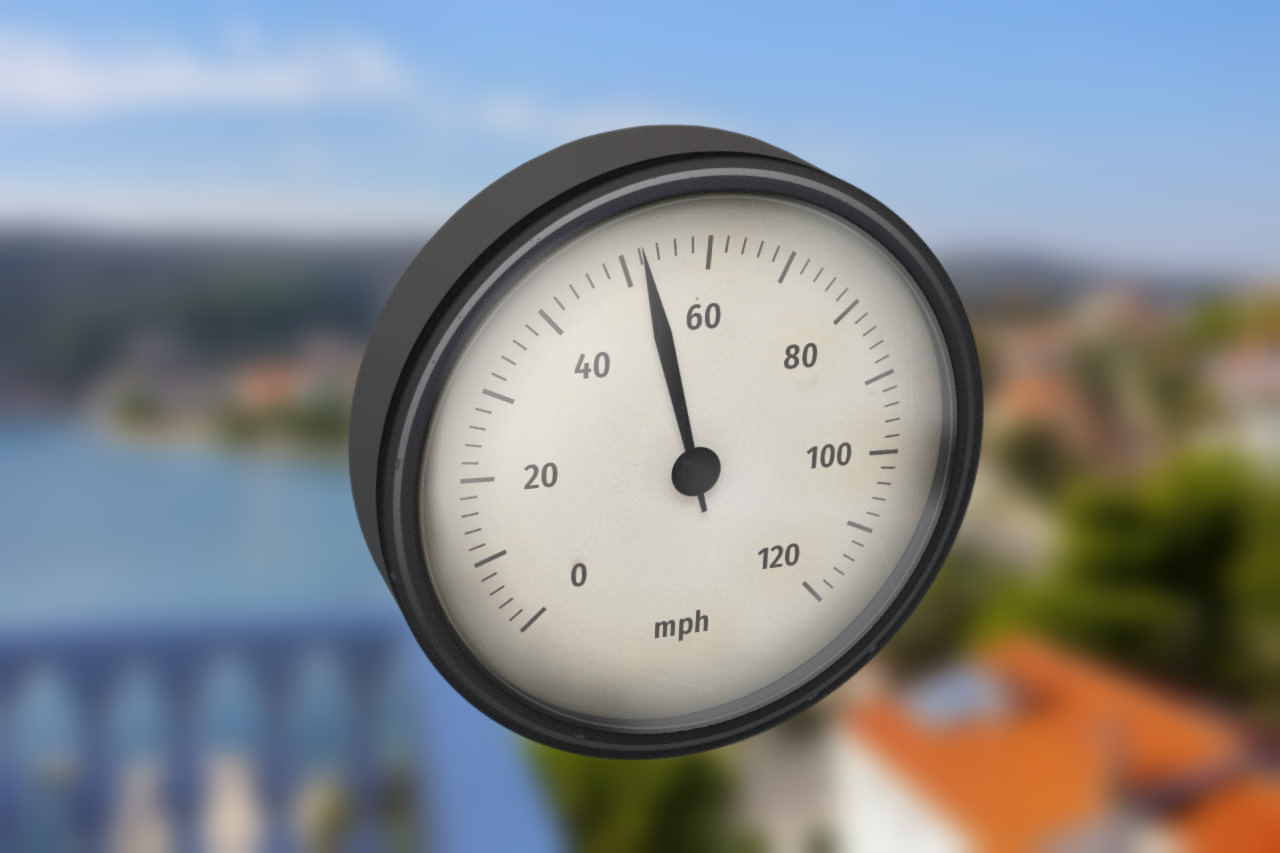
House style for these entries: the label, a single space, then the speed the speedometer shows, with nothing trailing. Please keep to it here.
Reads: 52 mph
